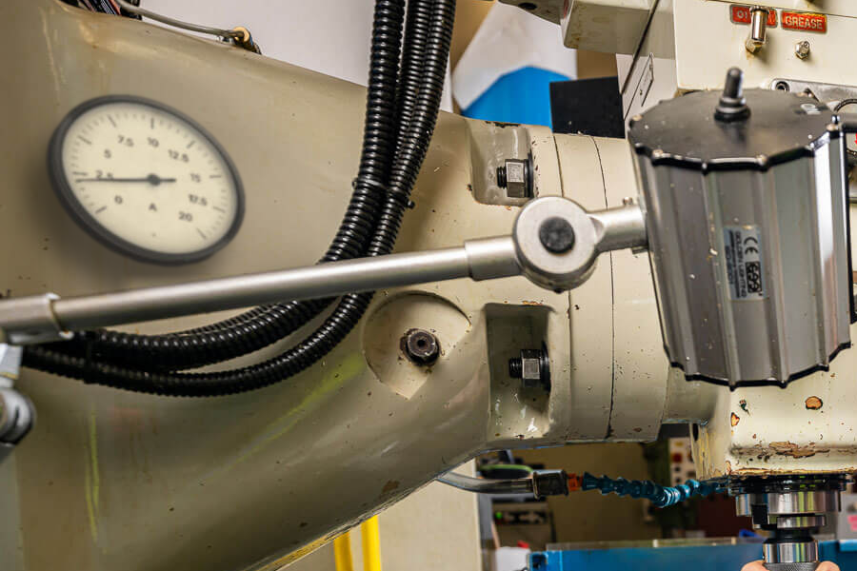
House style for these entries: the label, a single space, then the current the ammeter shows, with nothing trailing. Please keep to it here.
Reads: 2 A
